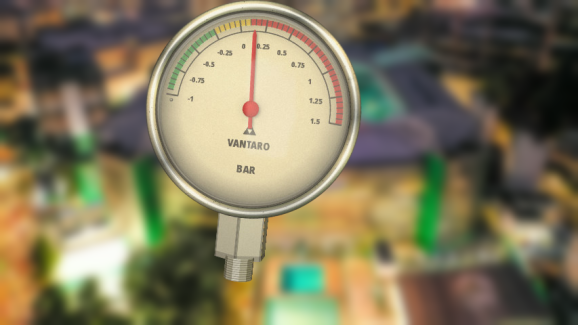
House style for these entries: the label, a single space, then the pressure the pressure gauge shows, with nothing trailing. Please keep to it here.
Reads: 0.15 bar
